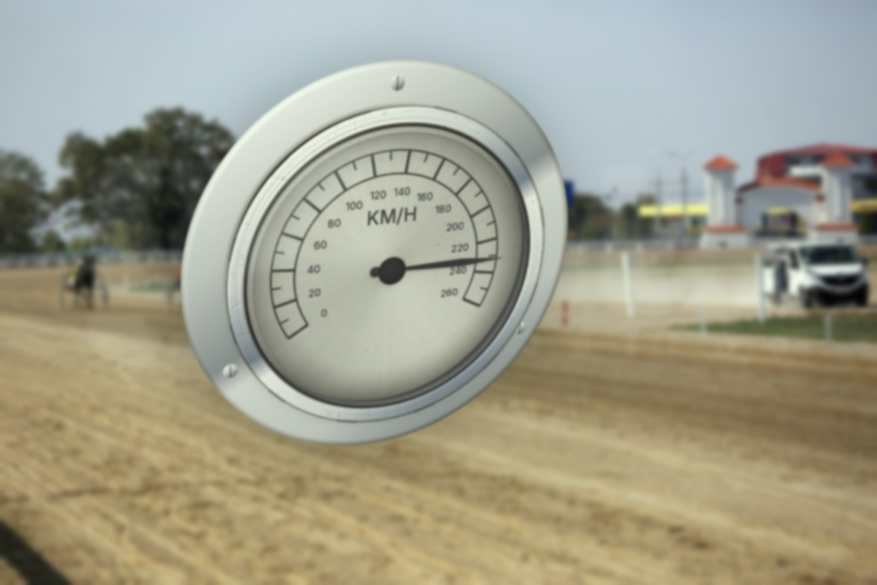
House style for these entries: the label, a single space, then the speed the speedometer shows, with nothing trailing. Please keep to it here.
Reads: 230 km/h
